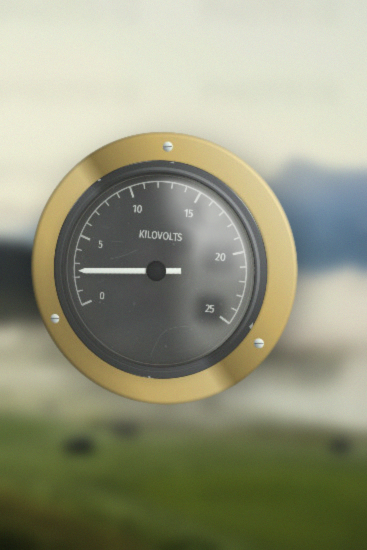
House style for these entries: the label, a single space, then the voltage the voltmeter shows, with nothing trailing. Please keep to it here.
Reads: 2.5 kV
